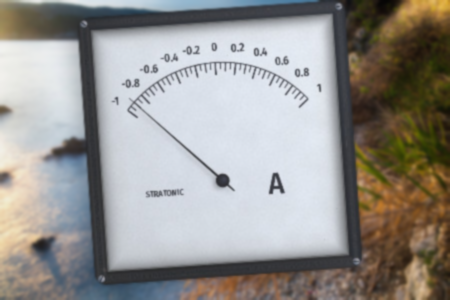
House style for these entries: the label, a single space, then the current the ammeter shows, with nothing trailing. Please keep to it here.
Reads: -0.9 A
